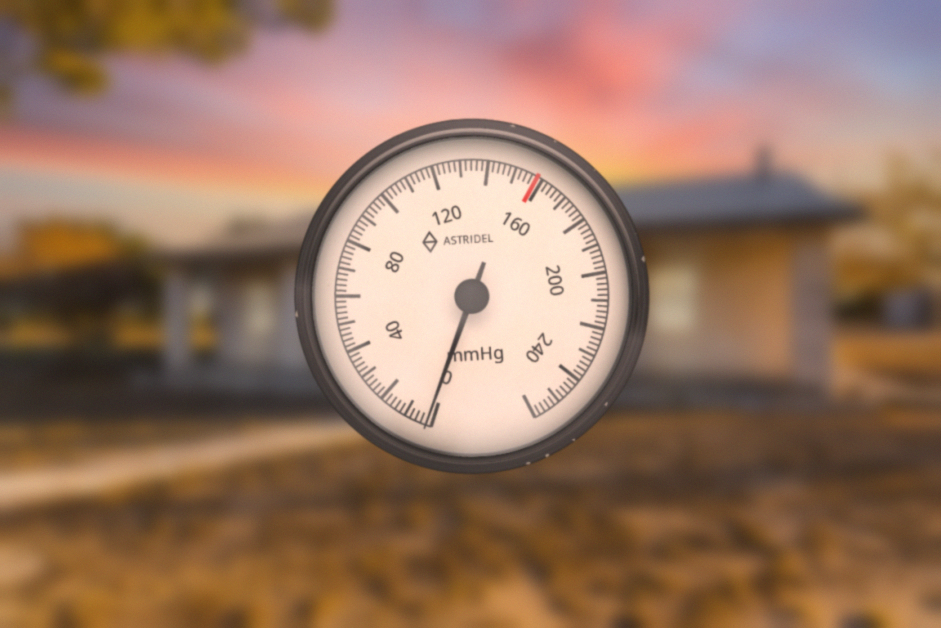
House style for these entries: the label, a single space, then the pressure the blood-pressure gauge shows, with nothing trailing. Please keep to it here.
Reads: 2 mmHg
